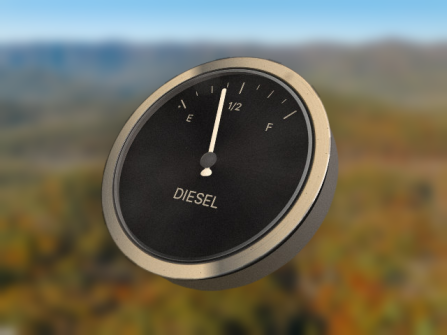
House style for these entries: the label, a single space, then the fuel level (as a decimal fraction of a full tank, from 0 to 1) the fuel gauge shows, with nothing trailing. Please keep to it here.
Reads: 0.375
